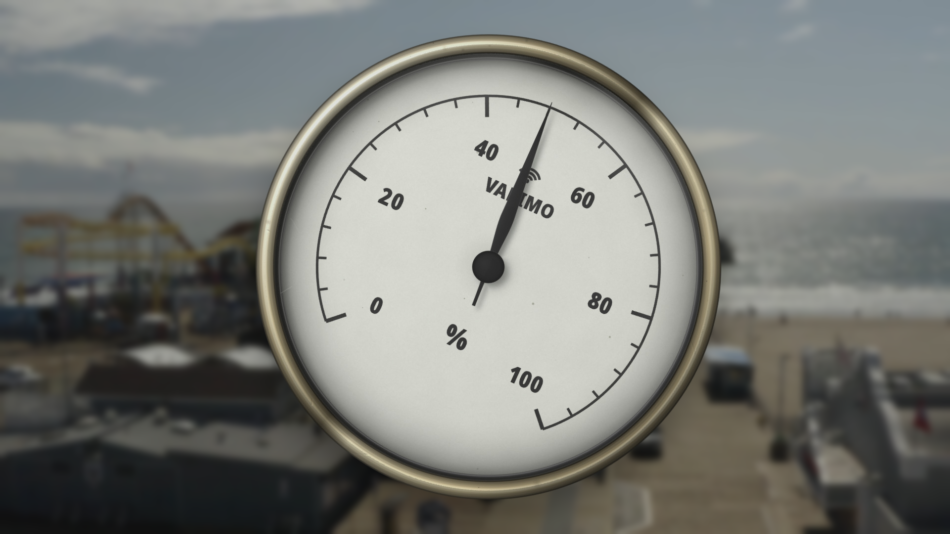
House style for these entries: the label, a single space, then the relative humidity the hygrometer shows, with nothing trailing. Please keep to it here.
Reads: 48 %
